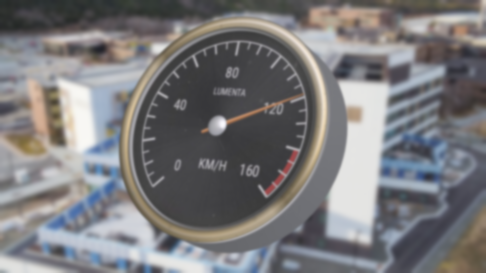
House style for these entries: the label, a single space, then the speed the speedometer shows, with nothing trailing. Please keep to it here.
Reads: 120 km/h
